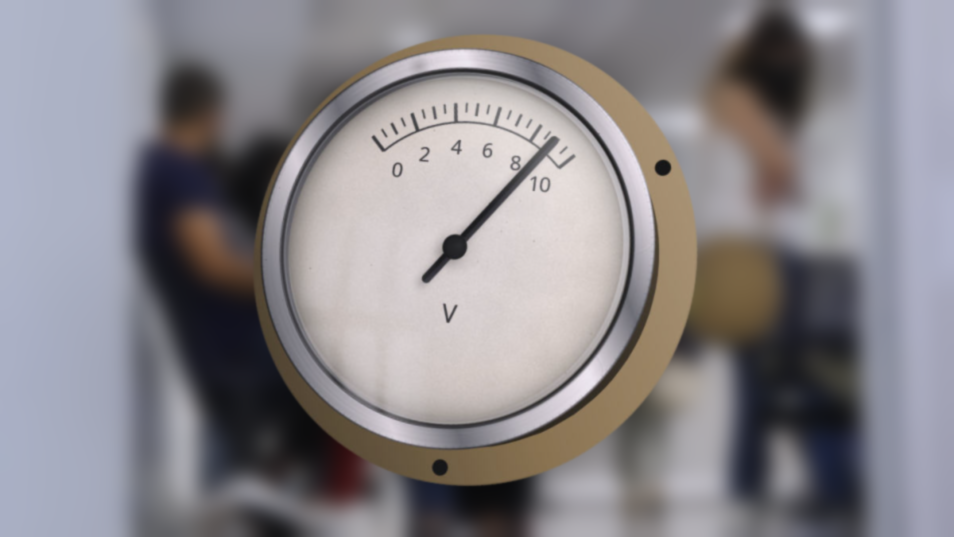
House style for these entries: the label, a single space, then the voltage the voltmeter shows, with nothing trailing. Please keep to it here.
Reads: 9 V
